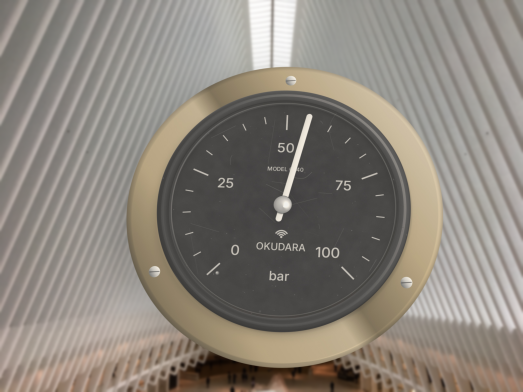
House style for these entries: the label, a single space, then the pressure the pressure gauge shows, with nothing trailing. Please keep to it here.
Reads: 55 bar
